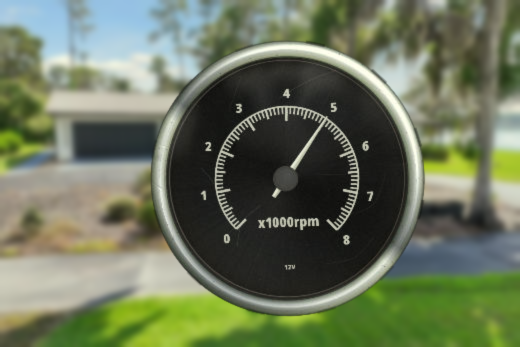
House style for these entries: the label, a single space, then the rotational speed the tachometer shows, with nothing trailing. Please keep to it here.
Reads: 5000 rpm
